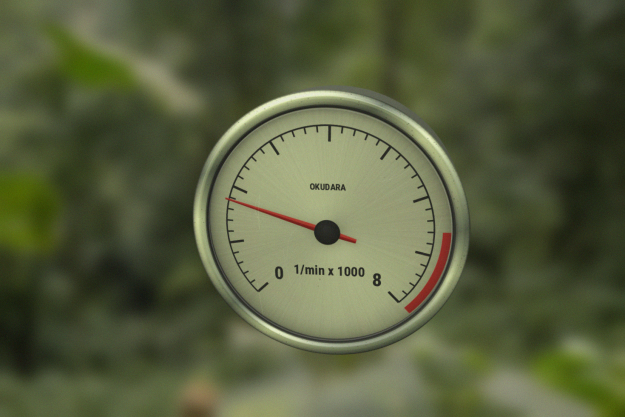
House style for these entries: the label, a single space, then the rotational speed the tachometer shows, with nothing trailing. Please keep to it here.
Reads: 1800 rpm
